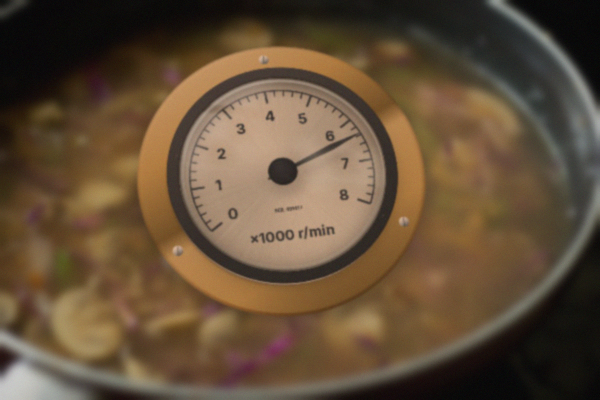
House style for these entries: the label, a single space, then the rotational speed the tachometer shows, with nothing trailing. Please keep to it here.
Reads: 6400 rpm
